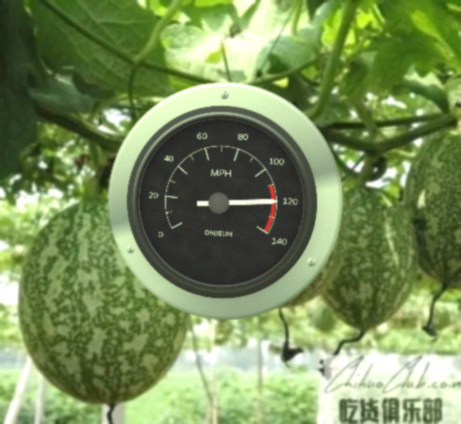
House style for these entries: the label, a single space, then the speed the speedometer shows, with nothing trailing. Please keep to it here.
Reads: 120 mph
